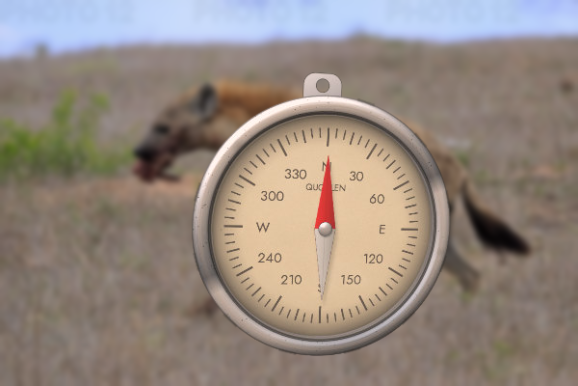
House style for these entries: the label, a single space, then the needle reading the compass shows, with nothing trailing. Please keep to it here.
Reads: 0 °
